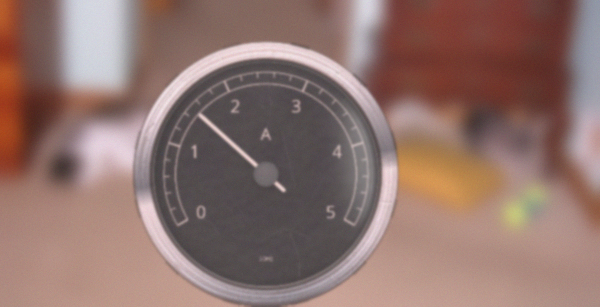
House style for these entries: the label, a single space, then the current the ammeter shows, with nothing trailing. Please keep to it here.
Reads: 1.5 A
